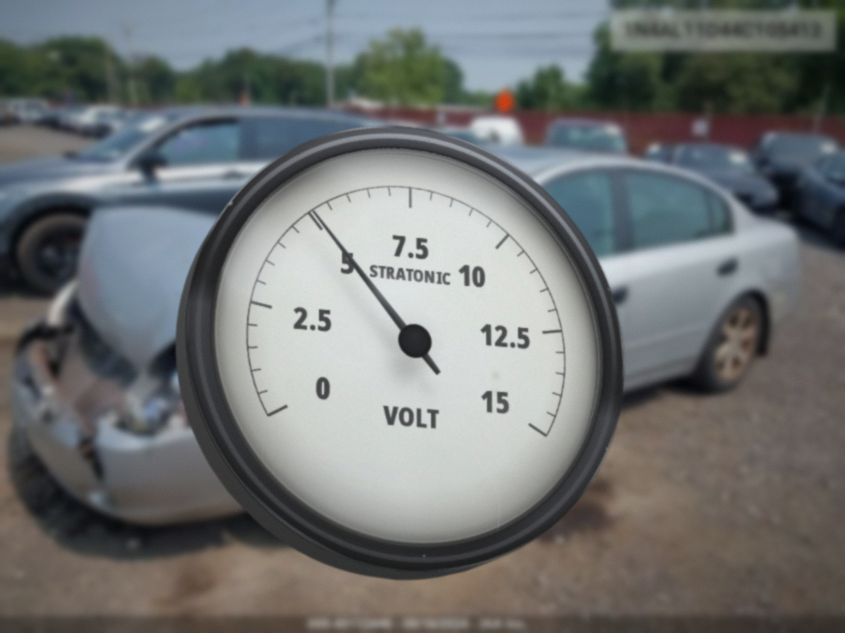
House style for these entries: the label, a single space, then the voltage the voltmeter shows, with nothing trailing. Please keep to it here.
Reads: 5 V
